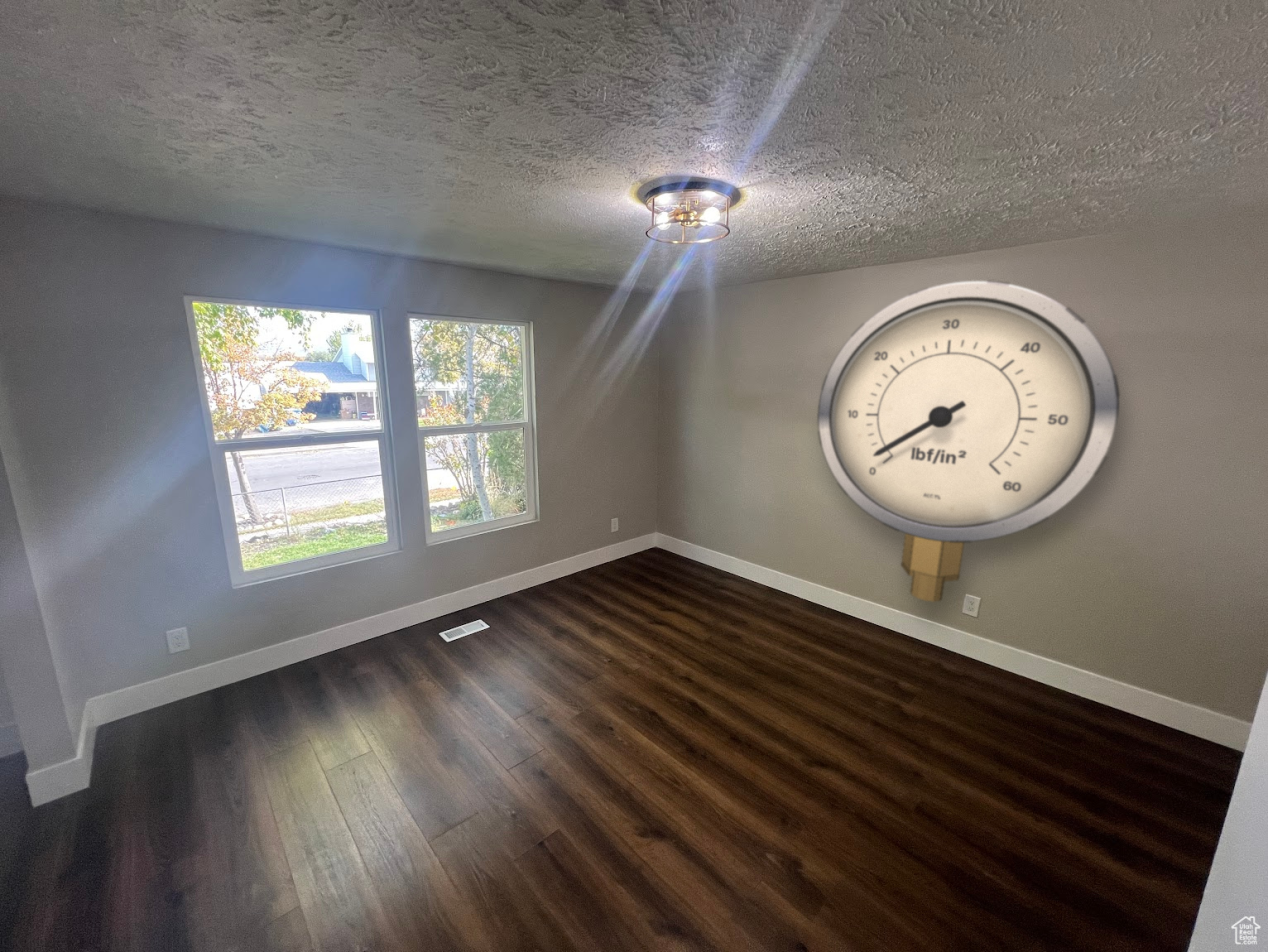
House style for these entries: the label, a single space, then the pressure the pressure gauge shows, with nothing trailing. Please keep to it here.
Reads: 2 psi
